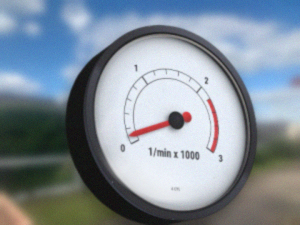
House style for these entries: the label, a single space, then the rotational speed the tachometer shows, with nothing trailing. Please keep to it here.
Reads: 100 rpm
